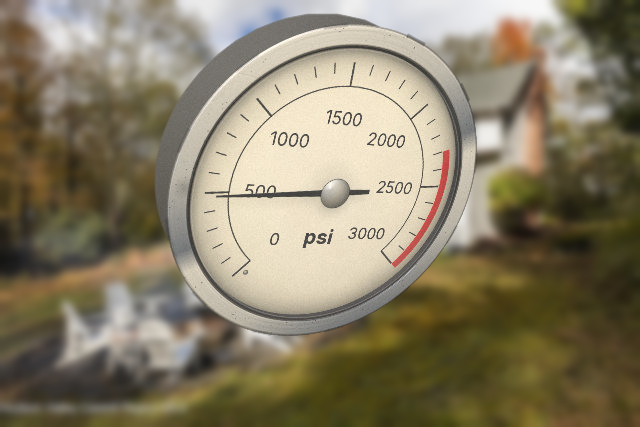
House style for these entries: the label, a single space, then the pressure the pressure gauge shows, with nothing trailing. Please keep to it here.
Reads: 500 psi
